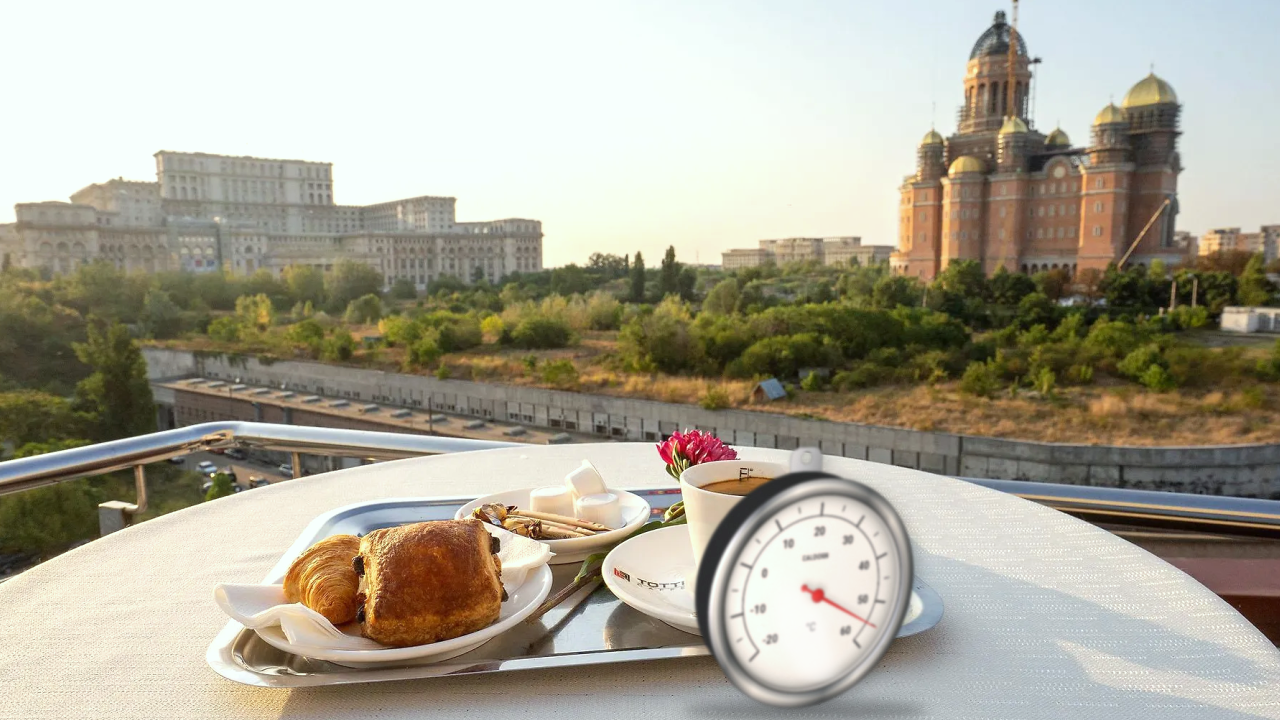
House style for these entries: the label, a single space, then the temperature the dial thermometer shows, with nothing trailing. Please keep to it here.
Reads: 55 °C
